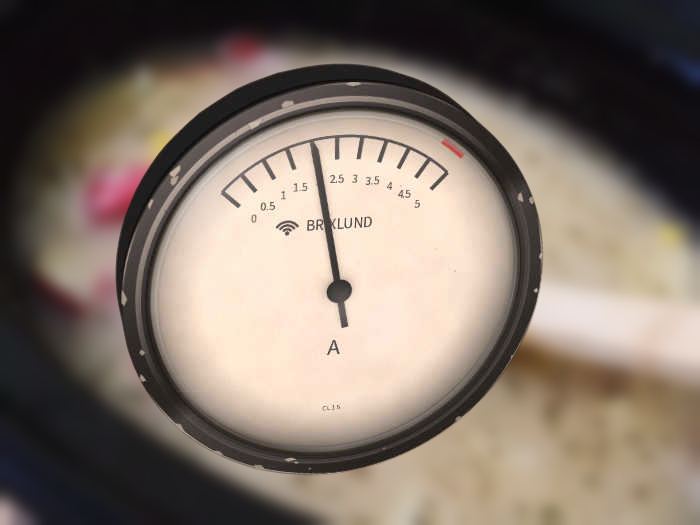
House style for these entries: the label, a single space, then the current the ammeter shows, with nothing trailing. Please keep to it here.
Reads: 2 A
